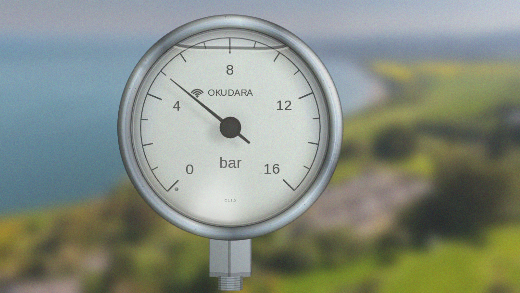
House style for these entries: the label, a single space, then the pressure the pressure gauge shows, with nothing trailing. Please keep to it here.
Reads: 5 bar
